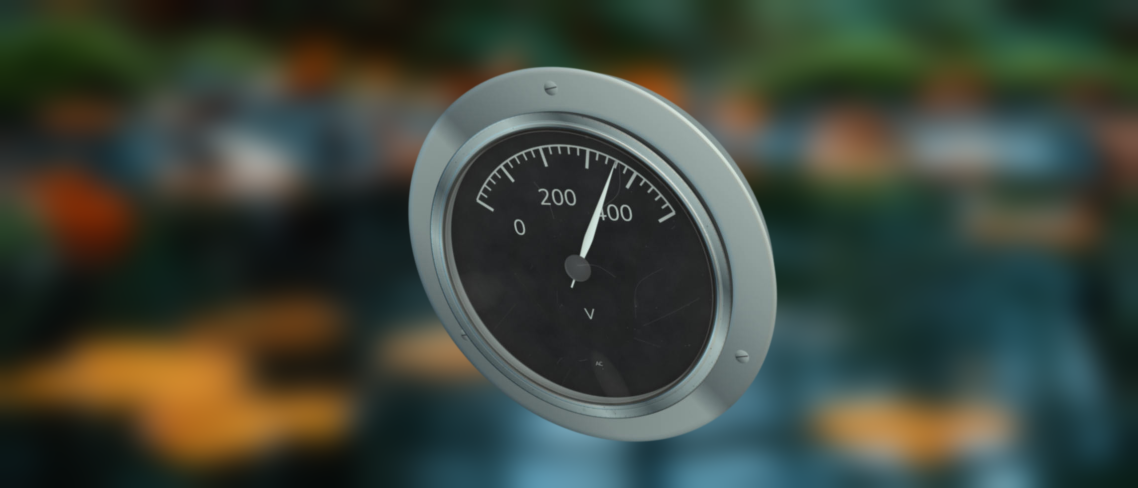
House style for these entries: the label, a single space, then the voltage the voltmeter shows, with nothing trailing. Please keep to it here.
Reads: 360 V
